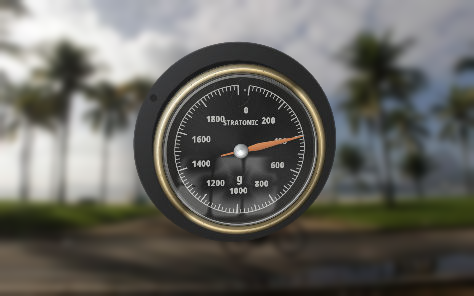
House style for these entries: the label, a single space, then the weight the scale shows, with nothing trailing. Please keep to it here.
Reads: 400 g
